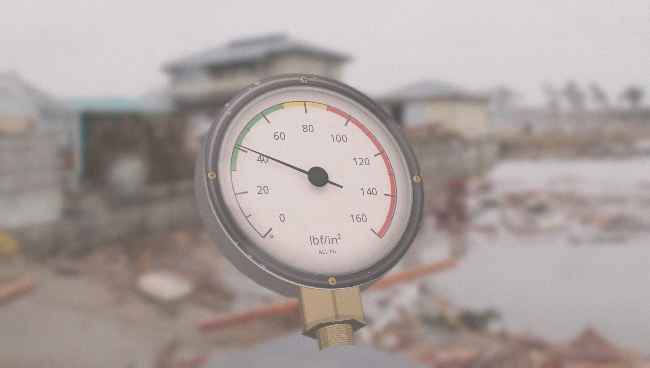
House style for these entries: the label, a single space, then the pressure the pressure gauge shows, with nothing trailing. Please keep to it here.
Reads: 40 psi
